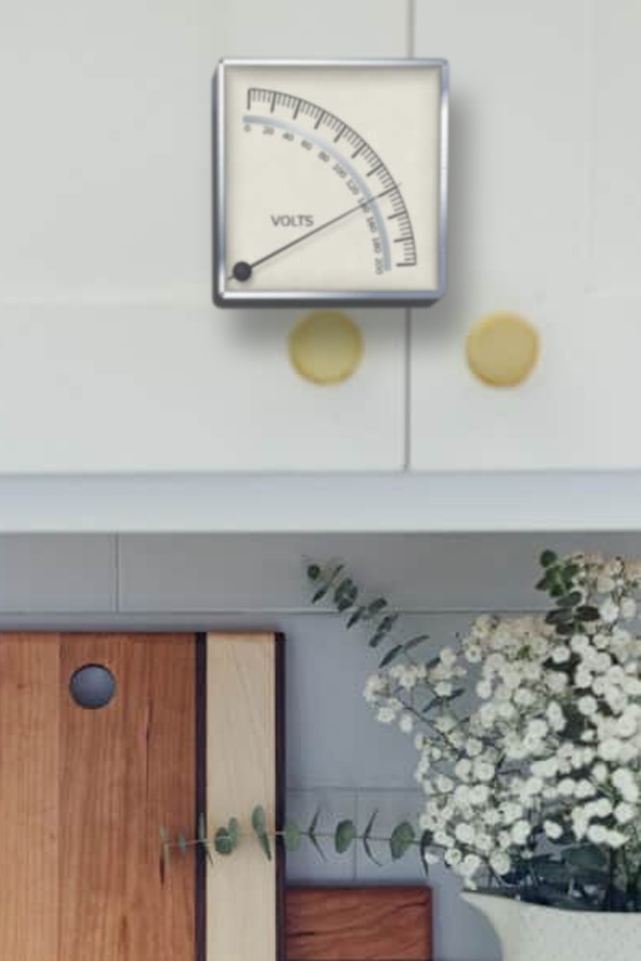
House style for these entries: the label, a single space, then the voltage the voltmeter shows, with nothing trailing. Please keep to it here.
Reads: 140 V
